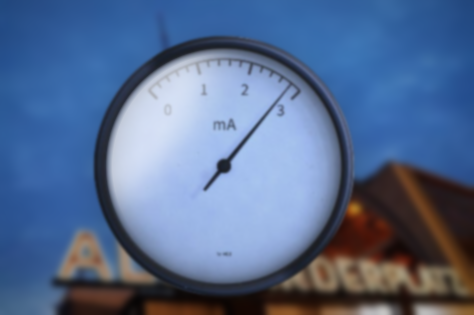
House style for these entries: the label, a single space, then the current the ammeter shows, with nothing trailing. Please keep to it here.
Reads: 2.8 mA
